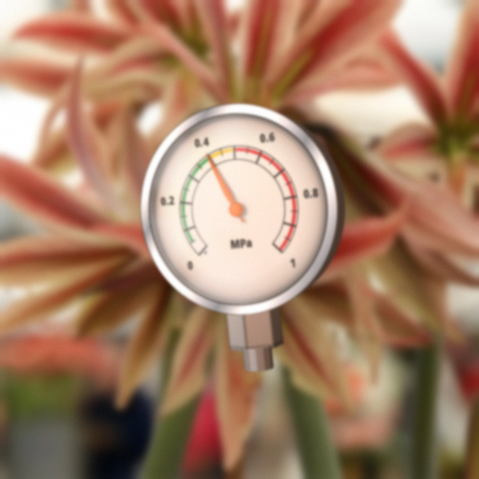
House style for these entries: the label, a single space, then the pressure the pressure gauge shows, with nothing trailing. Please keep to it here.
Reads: 0.4 MPa
